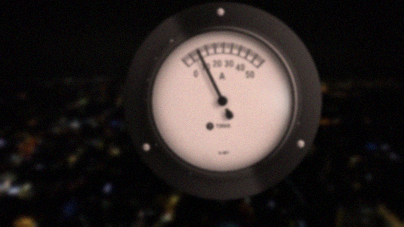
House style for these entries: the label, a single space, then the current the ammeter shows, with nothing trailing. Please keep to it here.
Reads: 10 A
